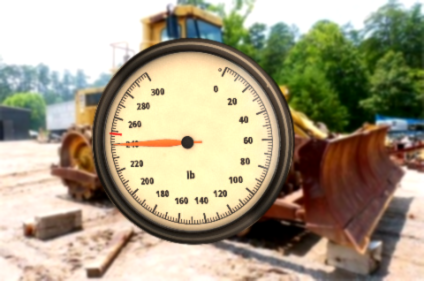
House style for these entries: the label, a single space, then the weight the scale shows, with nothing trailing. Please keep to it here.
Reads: 240 lb
